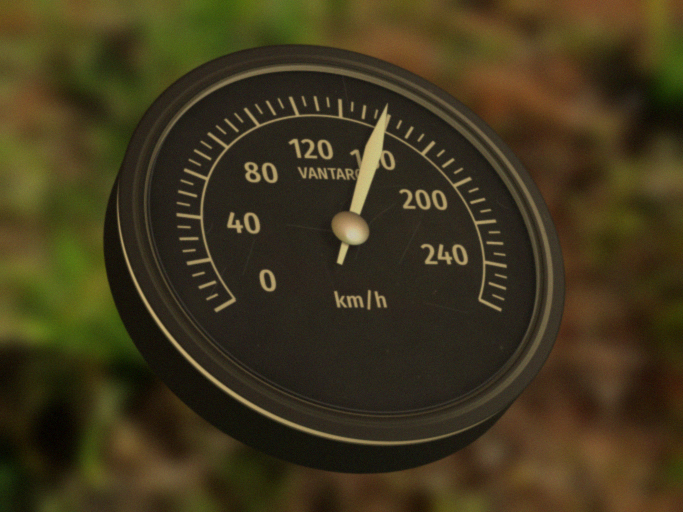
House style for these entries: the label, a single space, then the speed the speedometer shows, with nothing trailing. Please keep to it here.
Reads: 157.5 km/h
